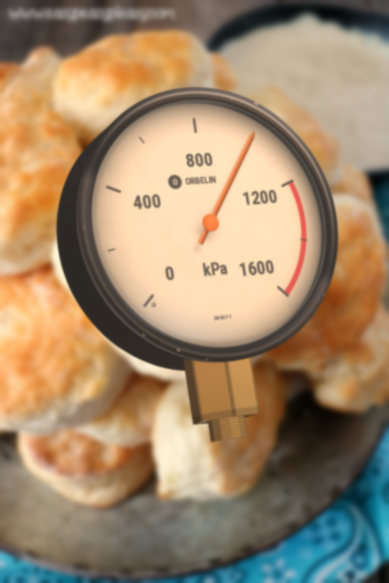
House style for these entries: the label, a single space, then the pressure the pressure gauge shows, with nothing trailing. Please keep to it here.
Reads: 1000 kPa
